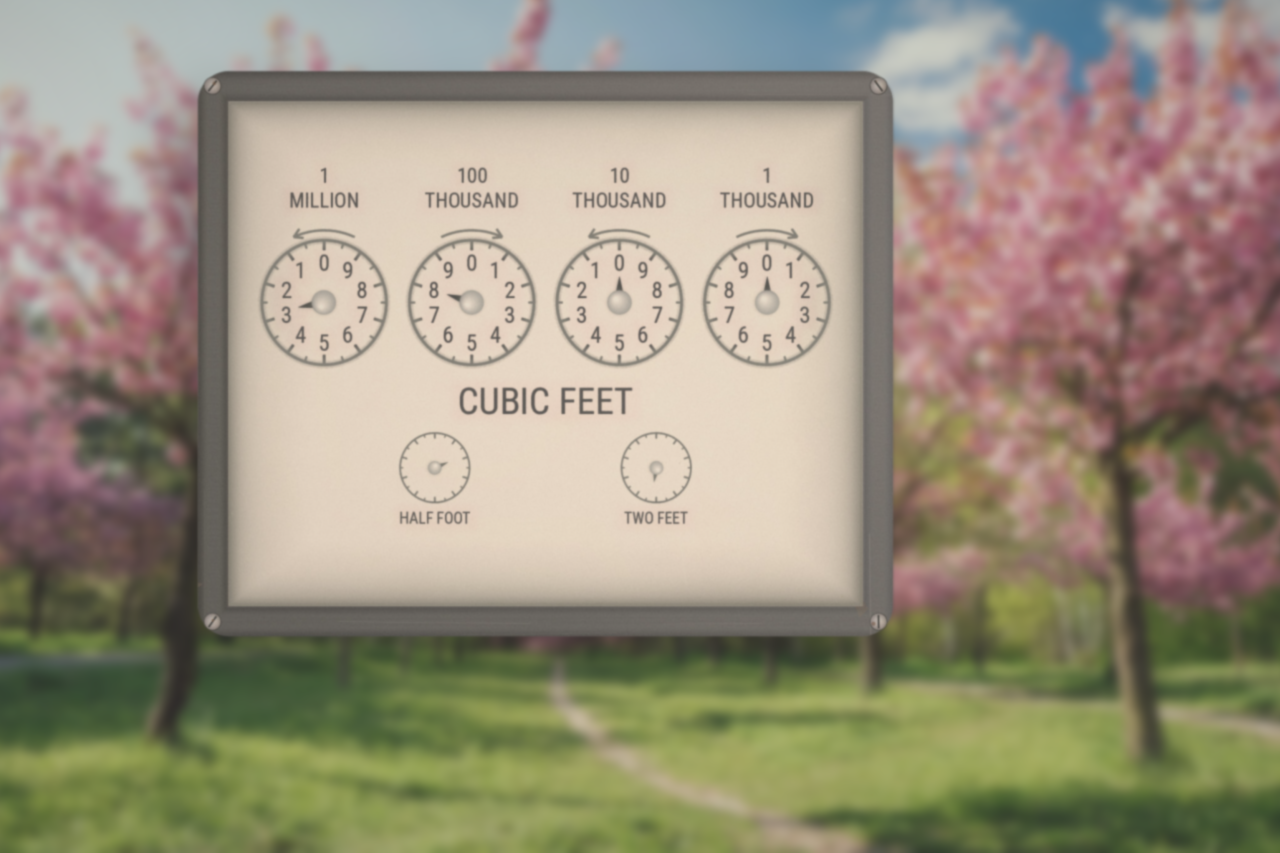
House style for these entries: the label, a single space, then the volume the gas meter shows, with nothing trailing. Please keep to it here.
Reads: 280000 ft³
